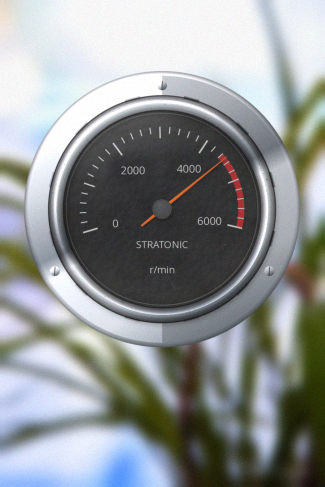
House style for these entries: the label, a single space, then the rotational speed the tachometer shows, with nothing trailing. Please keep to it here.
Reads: 4500 rpm
